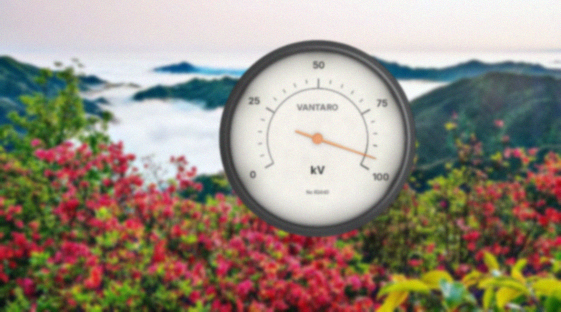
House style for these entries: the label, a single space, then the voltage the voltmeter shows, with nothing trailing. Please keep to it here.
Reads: 95 kV
